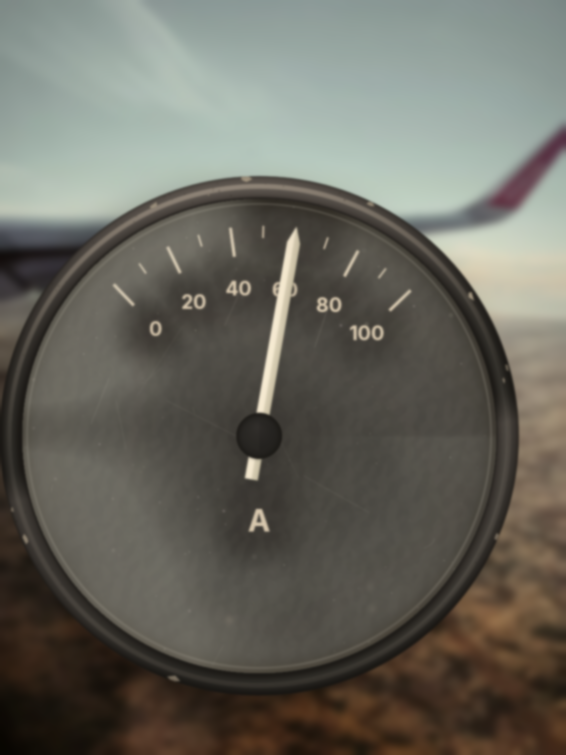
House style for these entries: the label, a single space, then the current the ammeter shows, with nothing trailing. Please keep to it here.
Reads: 60 A
